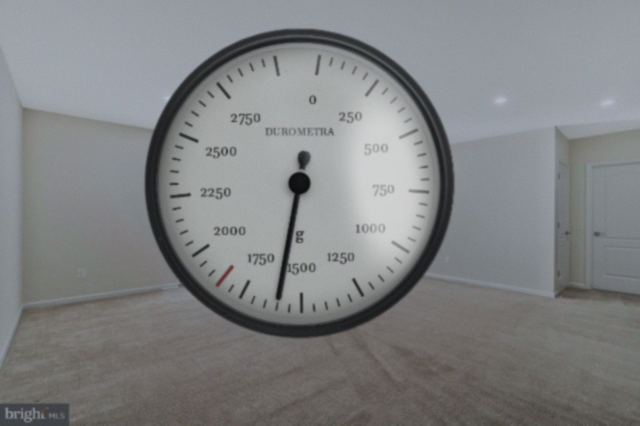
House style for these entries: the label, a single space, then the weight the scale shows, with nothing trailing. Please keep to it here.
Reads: 1600 g
